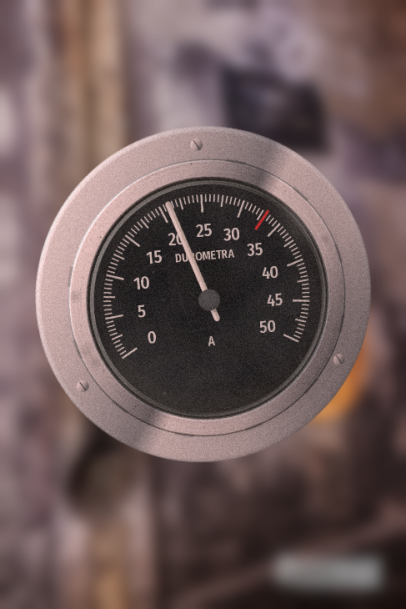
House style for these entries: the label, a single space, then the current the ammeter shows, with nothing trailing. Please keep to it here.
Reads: 21 A
